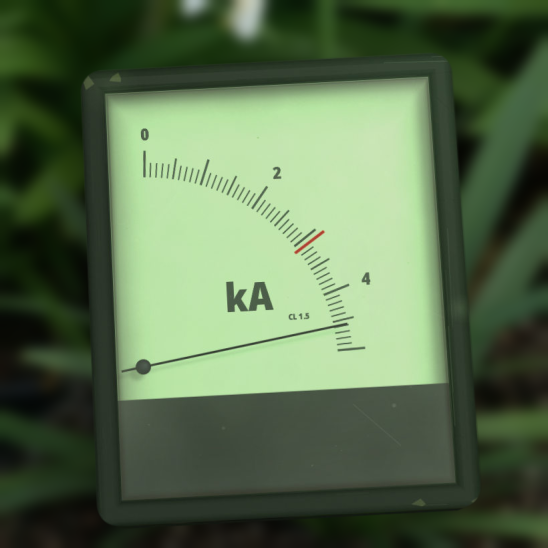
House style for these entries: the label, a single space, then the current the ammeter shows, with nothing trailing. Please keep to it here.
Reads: 4.6 kA
